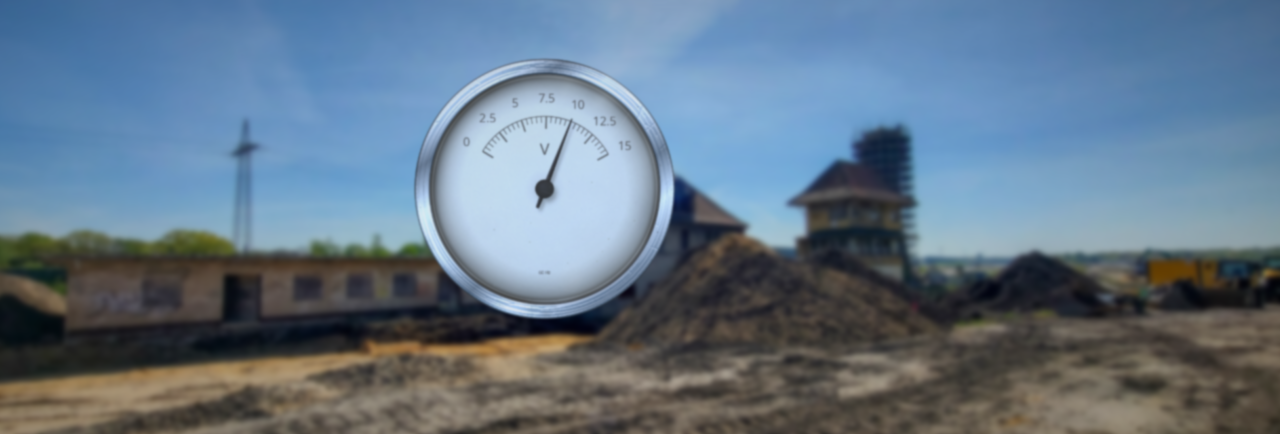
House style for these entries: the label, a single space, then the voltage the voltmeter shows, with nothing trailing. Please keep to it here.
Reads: 10 V
